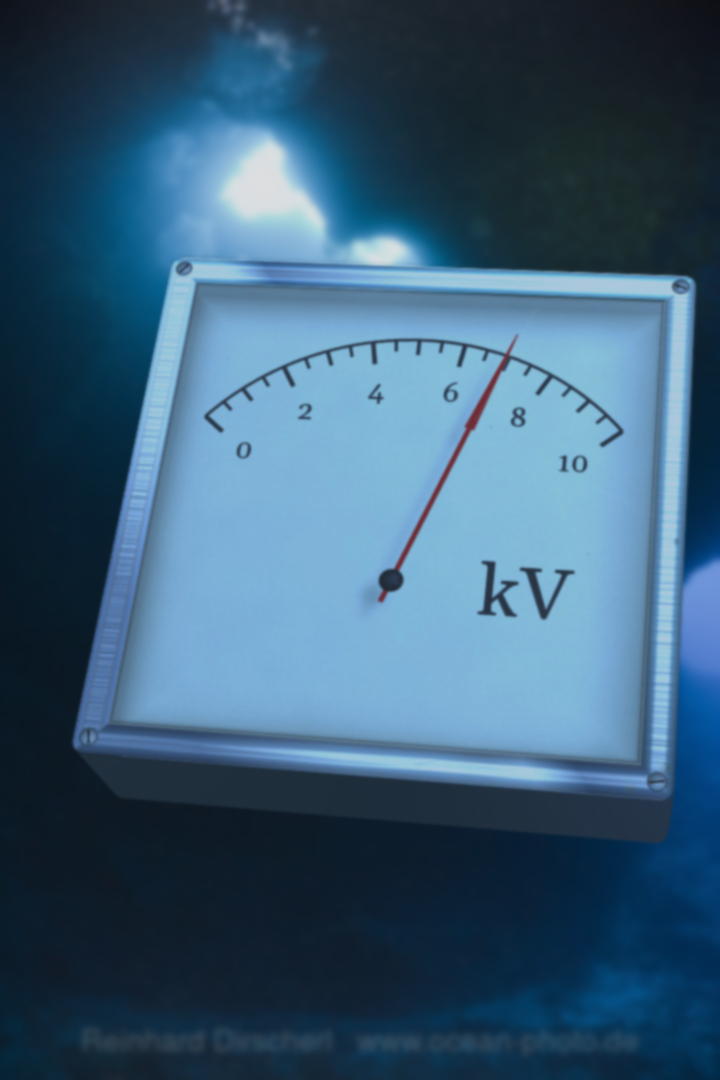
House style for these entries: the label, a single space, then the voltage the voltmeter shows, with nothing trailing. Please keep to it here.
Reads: 7 kV
